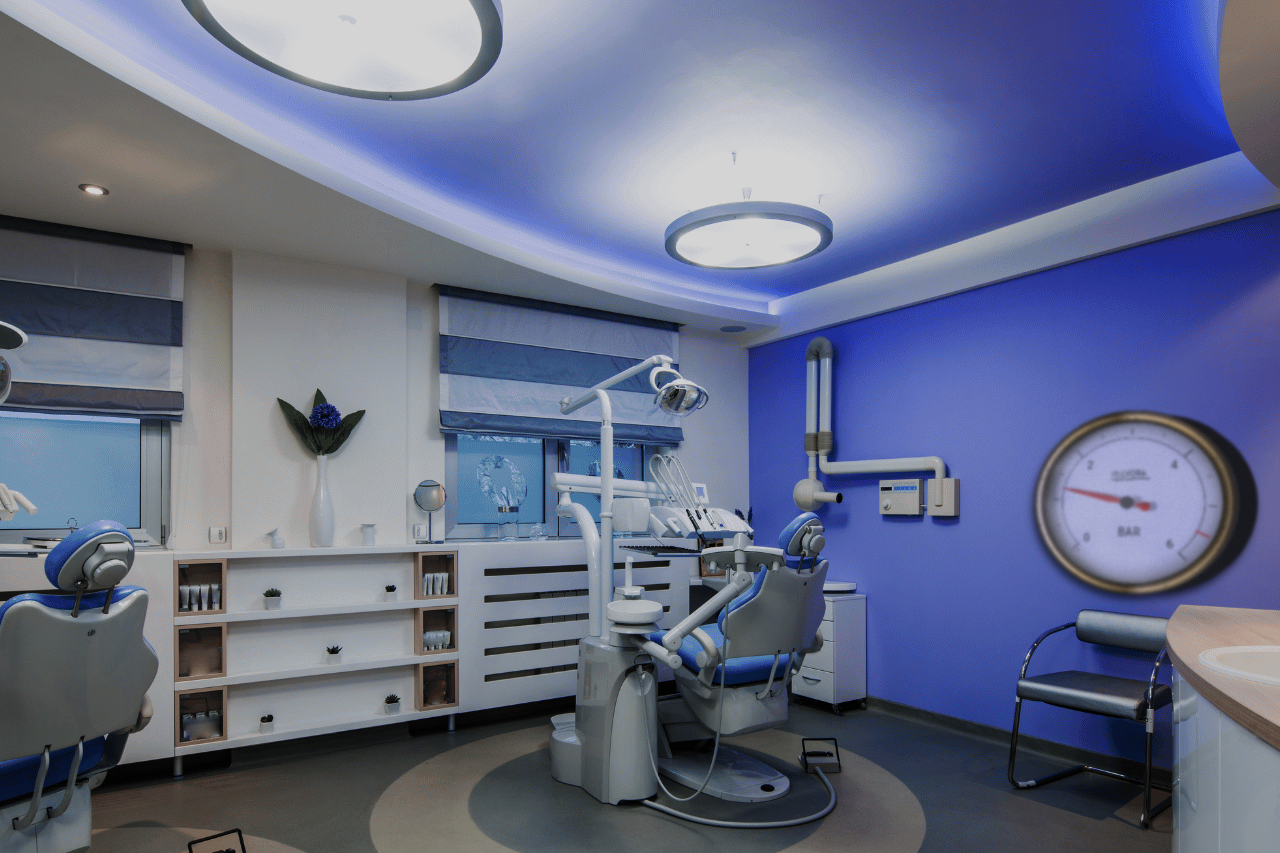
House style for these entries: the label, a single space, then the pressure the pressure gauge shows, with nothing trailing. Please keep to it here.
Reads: 1.25 bar
